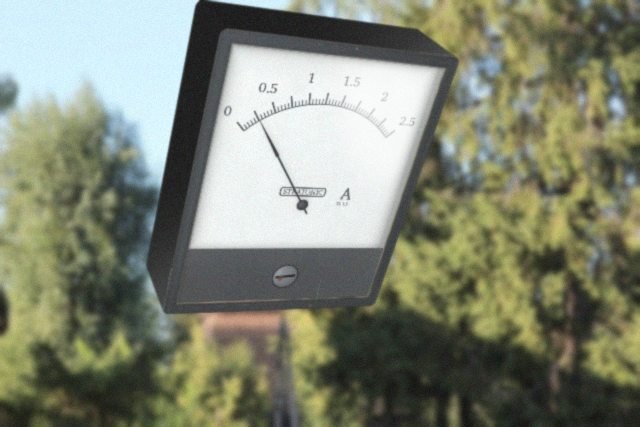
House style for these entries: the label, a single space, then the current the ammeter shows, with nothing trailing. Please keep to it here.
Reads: 0.25 A
